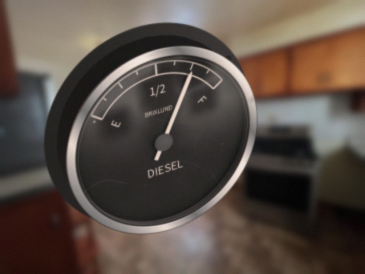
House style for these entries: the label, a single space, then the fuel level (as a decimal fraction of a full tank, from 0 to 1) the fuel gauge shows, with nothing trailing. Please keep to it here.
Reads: 0.75
